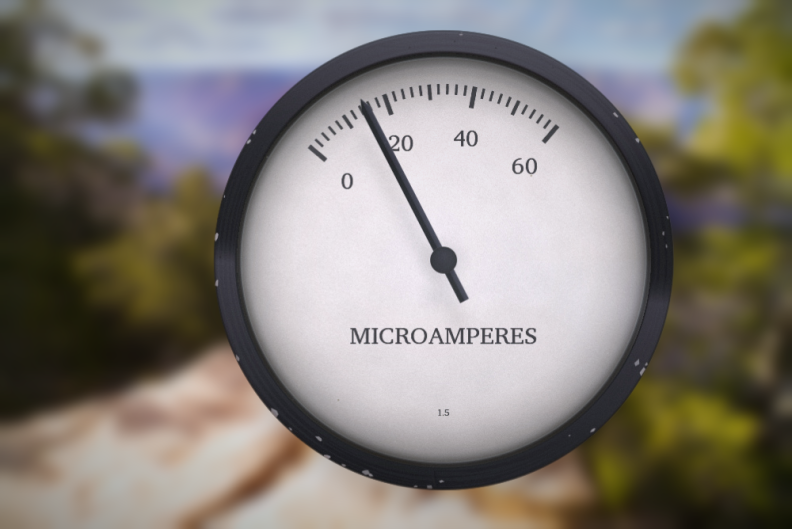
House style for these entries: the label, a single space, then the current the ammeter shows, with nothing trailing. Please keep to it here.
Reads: 15 µA
